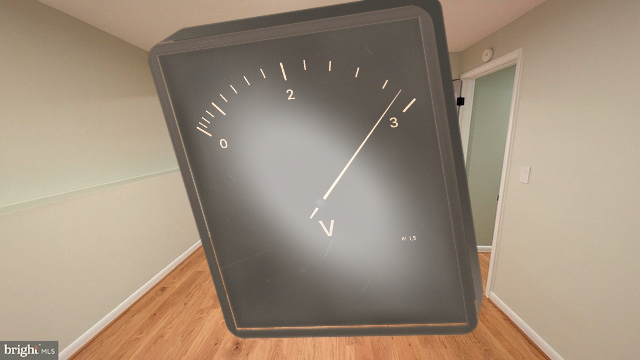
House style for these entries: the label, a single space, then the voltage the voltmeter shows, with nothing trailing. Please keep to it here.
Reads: 2.9 V
